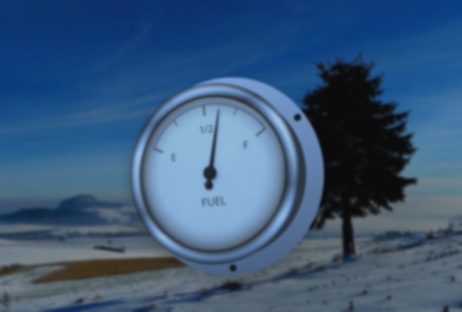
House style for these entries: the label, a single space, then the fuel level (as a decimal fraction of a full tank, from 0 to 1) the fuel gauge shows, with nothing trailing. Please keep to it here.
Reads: 0.625
